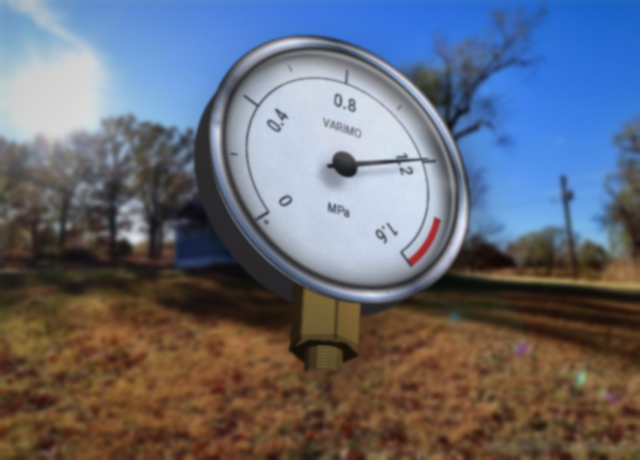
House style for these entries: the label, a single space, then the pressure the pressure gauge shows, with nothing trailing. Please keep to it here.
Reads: 1.2 MPa
